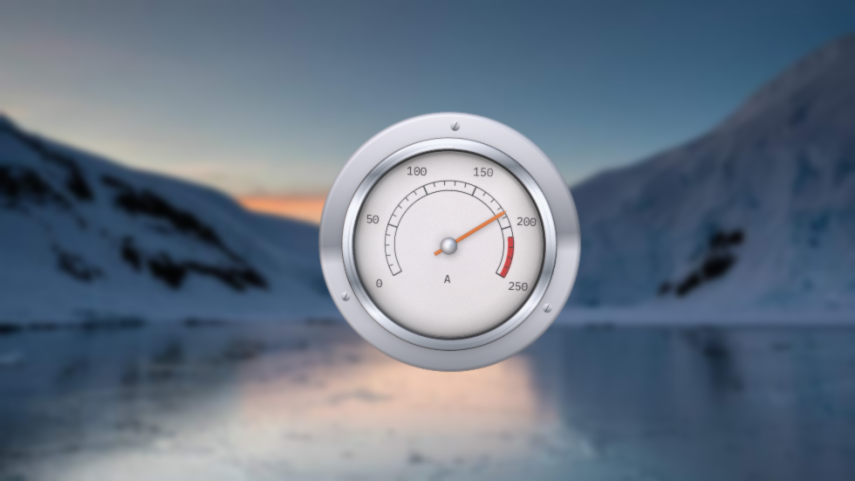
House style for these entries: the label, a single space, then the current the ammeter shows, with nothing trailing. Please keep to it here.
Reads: 185 A
